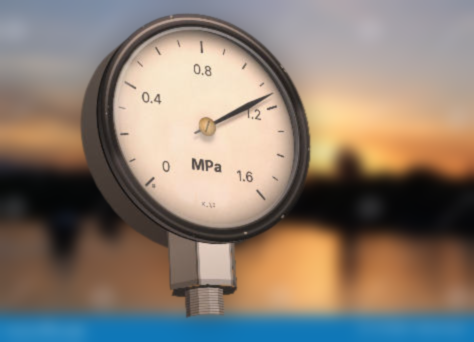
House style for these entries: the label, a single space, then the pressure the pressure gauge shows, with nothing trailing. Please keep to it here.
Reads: 1.15 MPa
